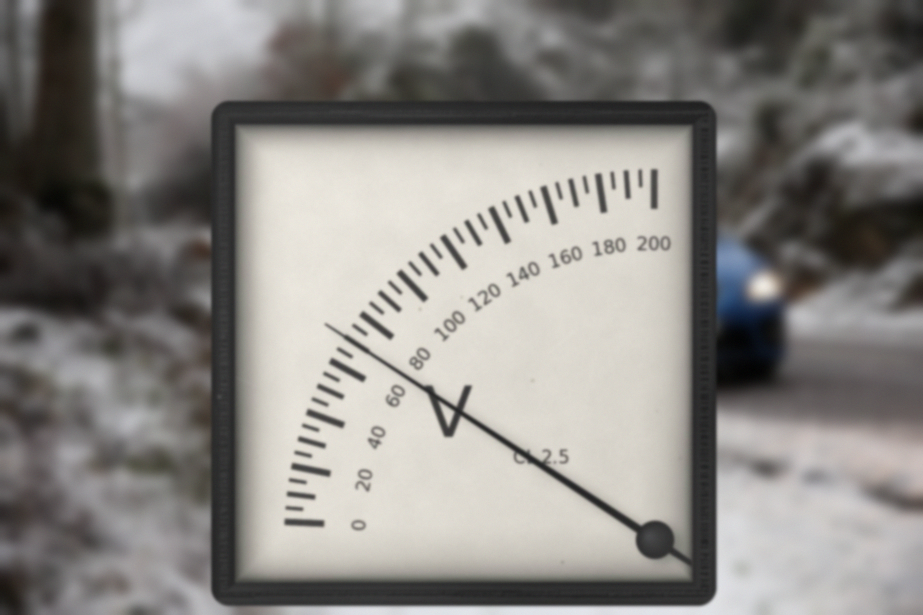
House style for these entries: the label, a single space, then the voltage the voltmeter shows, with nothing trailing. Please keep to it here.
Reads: 70 V
